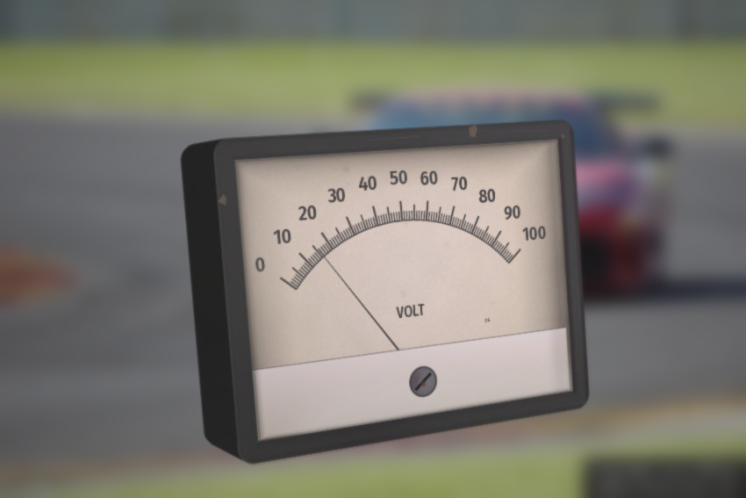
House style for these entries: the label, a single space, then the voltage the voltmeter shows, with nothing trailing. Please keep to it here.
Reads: 15 V
